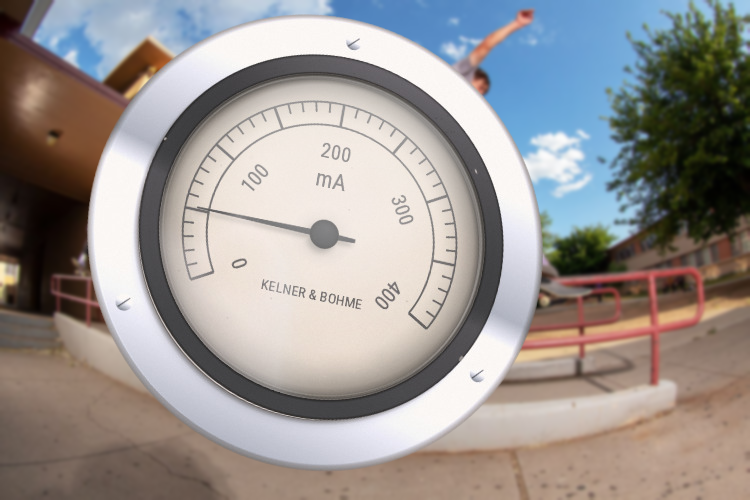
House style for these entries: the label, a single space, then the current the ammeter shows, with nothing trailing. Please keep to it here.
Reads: 50 mA
